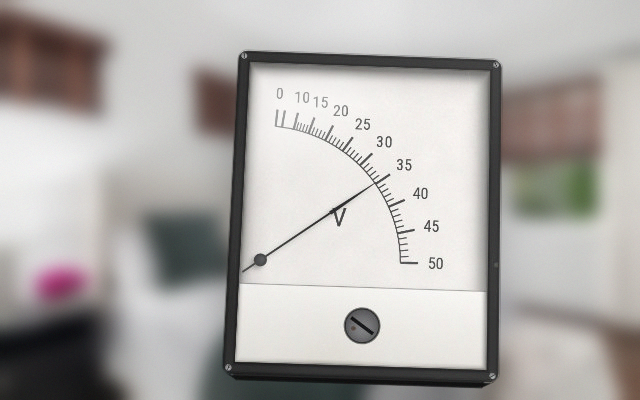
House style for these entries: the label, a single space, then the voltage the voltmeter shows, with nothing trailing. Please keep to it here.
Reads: 35 V
